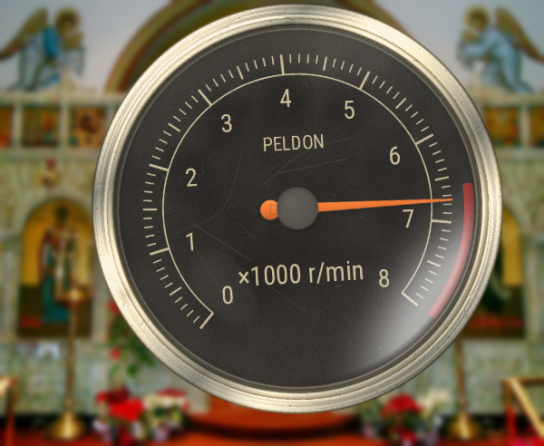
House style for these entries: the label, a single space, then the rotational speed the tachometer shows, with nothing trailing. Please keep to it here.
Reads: 6750 rpm
